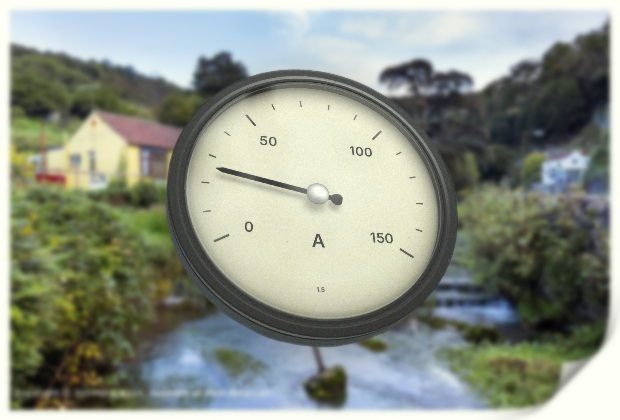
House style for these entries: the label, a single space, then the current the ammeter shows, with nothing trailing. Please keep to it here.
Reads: 25 A
